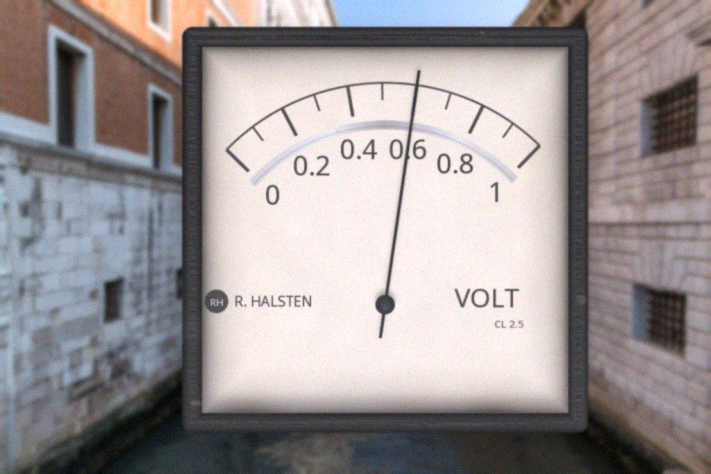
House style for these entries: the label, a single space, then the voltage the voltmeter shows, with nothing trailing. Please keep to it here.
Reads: 0.6 V
